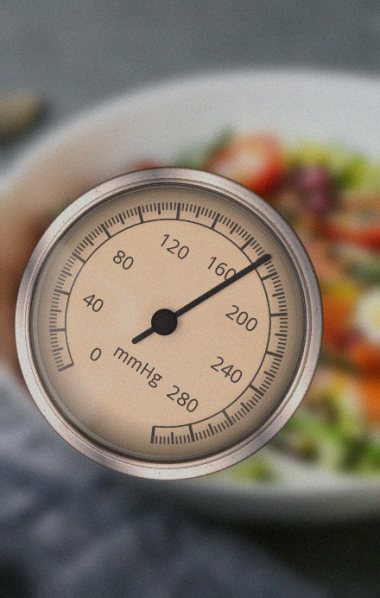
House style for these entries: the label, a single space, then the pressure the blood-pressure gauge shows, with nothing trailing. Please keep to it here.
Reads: 172 mmHg
